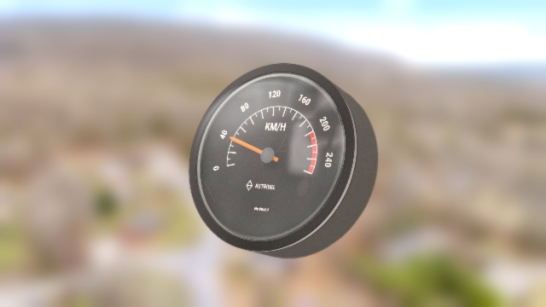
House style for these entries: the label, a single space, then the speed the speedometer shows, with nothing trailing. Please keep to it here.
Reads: 40 km/h
